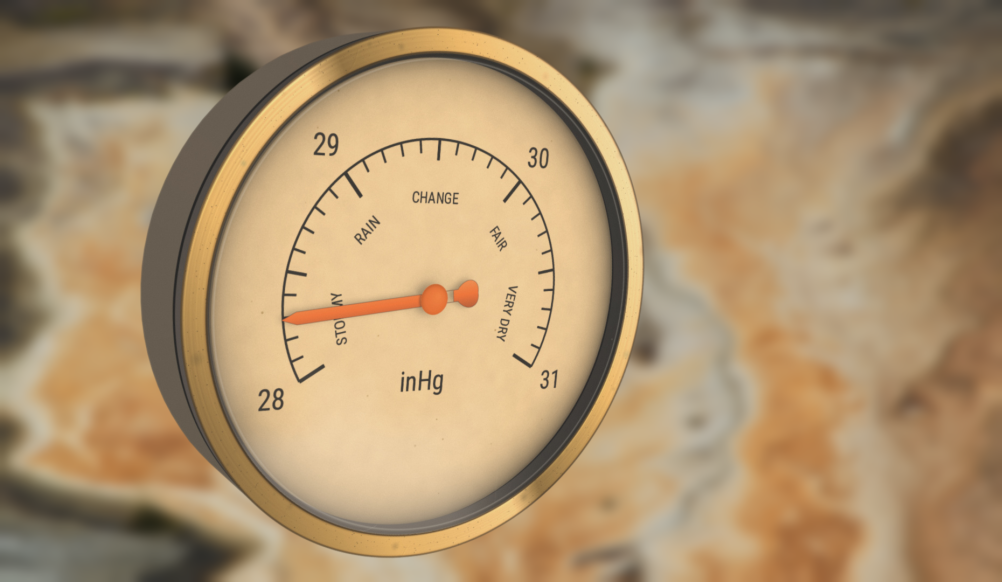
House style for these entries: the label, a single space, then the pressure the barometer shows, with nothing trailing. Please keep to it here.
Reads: 28.3 inHg
